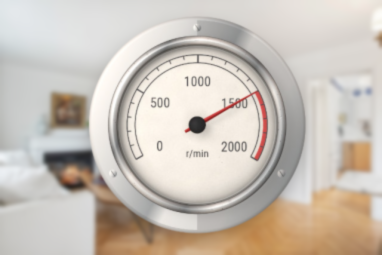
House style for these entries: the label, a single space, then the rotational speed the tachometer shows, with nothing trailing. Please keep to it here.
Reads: 1500 rpm
